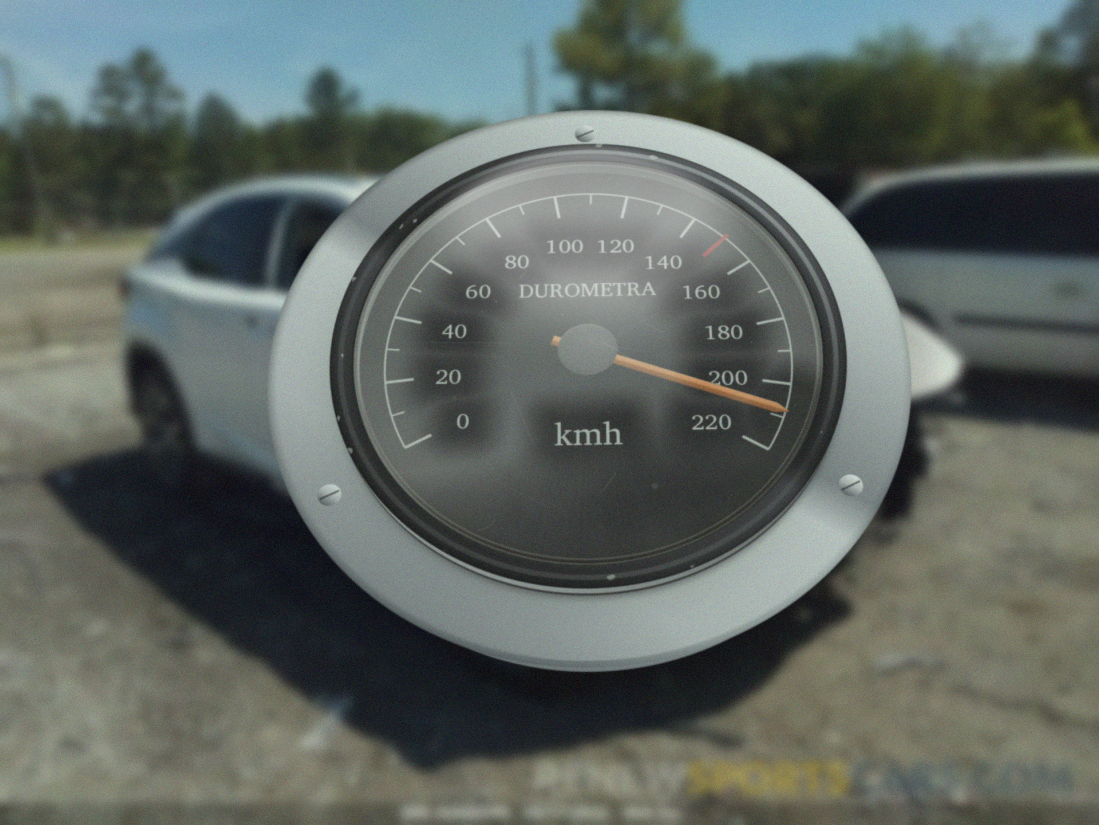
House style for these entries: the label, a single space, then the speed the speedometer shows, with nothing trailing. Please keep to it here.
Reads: 210 km/h
